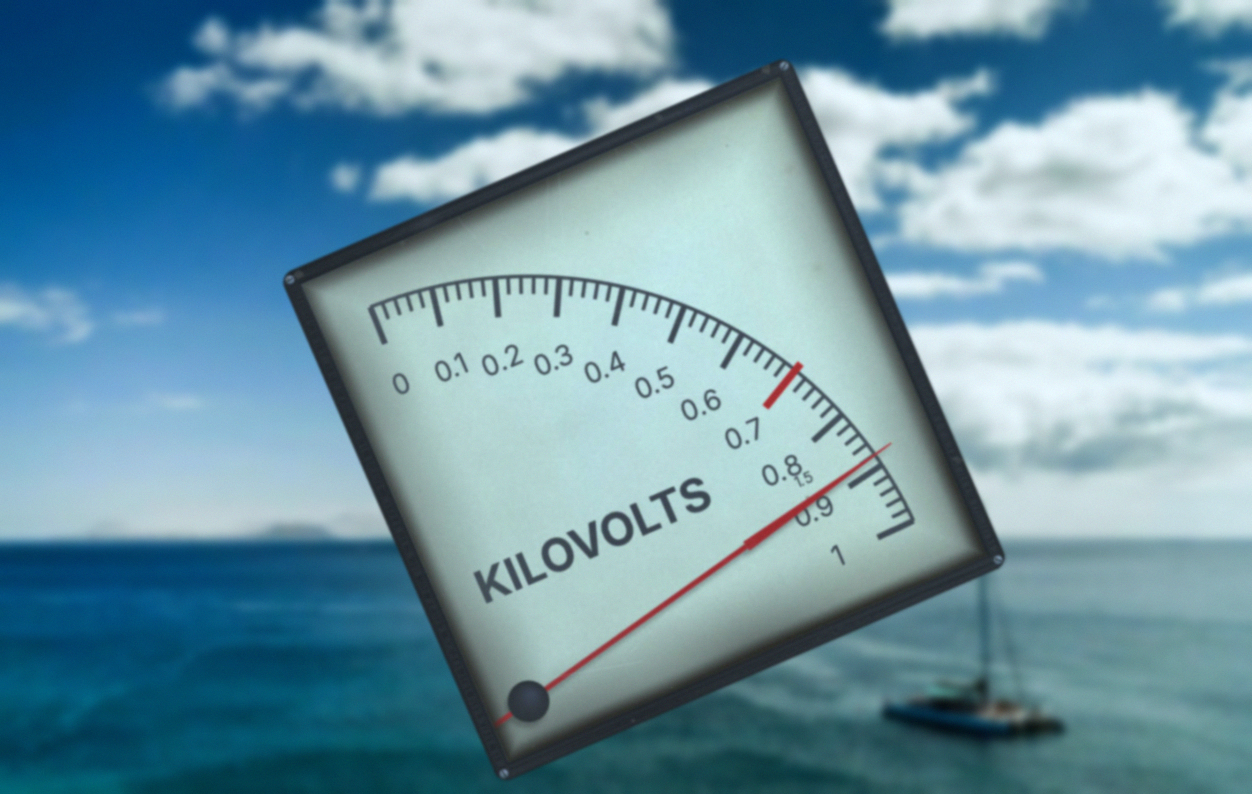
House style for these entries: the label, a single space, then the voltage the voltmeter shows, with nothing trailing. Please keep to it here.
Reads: 0.88 kV
